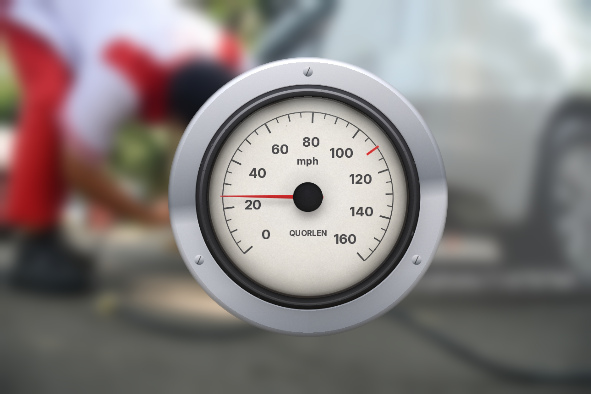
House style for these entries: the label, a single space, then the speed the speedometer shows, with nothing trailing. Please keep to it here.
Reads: 25 mph
